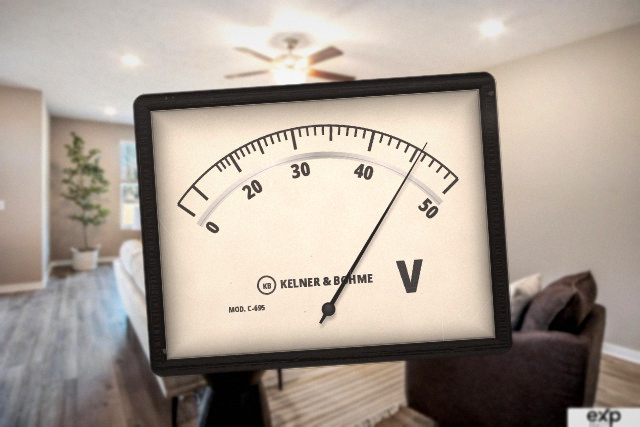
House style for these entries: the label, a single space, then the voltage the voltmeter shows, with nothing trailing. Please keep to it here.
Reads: 45.5 V
